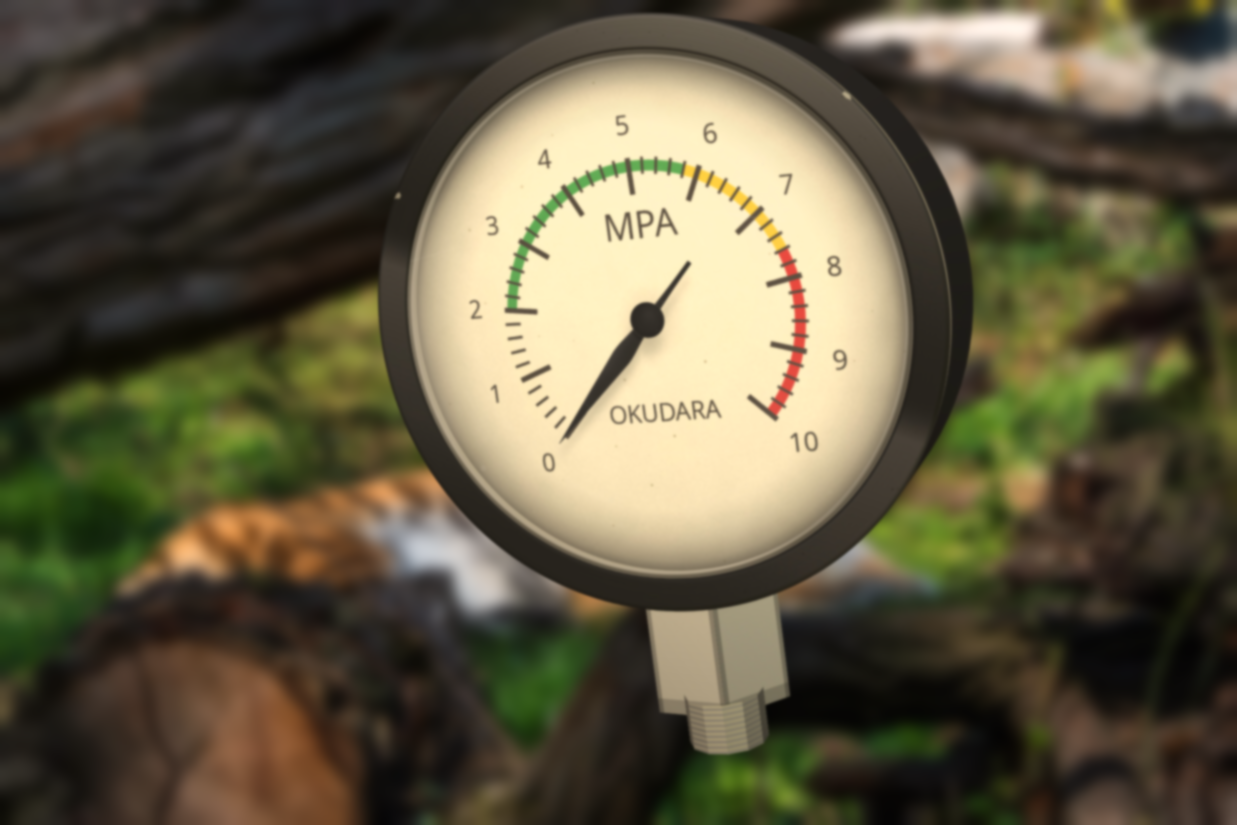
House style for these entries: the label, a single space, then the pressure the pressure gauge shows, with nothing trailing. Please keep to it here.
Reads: 0 MPa
